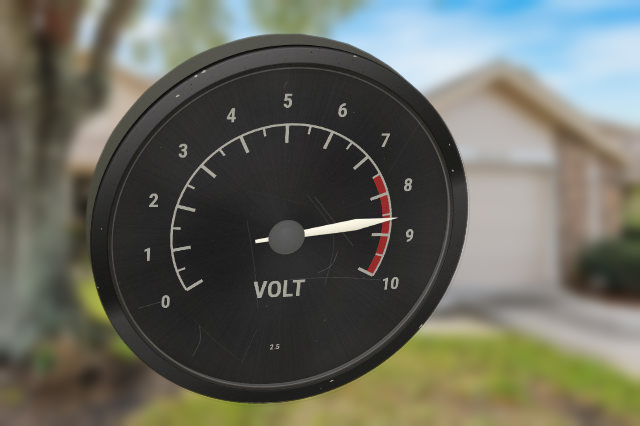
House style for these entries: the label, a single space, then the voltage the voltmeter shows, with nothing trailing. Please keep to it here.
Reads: 8.5 V
